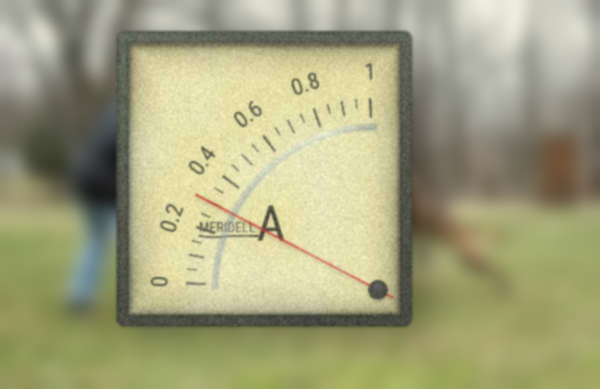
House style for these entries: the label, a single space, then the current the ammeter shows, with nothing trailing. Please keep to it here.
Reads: 0.3 A
